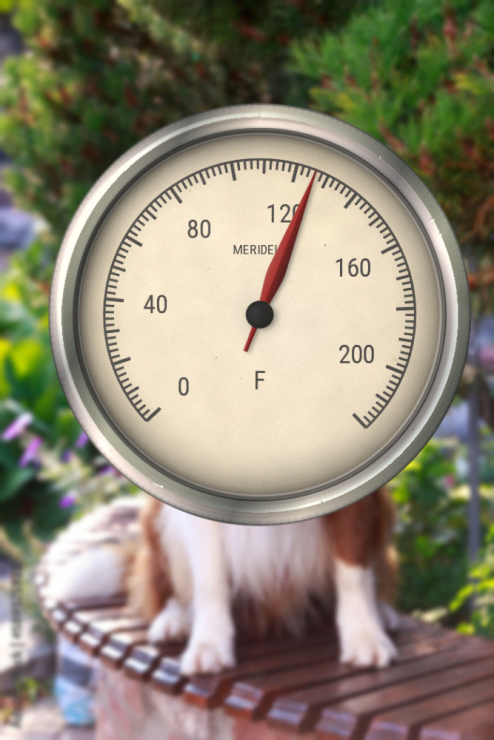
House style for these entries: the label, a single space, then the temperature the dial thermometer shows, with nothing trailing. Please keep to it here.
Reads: 126 °F
